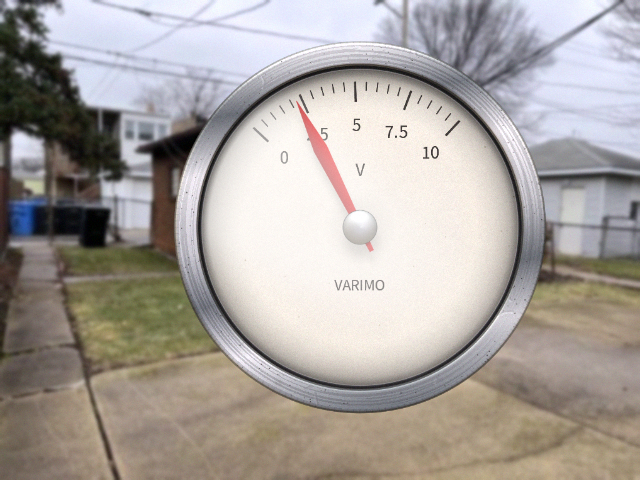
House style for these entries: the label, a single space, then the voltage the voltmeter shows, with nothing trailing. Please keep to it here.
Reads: 2.25 V
